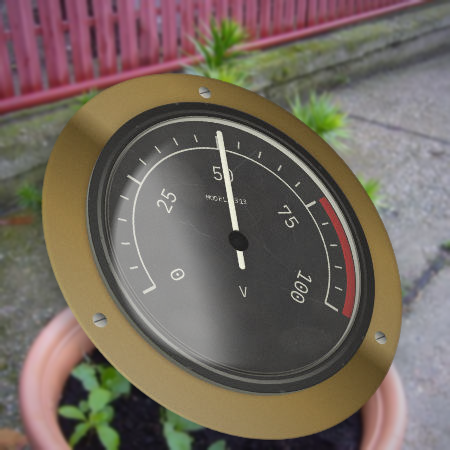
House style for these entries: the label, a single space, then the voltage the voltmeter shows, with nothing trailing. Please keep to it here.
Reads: 50 V
